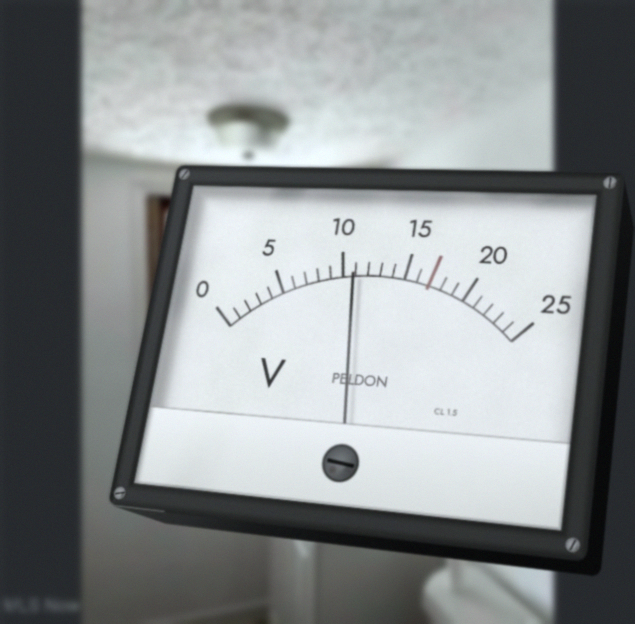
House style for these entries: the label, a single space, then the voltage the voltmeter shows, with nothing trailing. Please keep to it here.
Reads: 11 V
